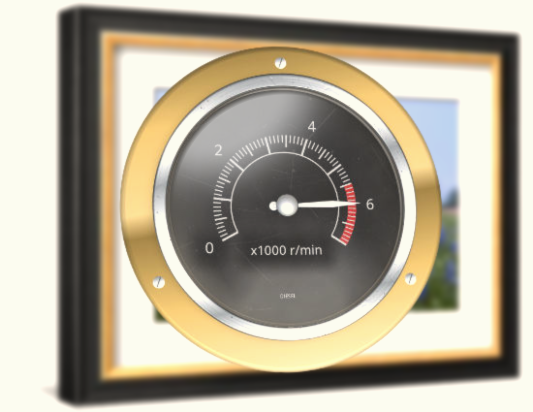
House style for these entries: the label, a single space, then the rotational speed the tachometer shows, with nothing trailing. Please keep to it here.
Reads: 6000 rpm
